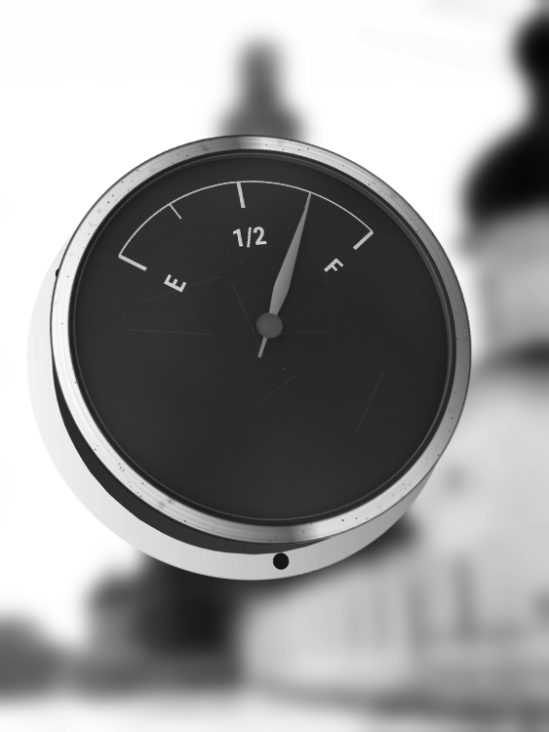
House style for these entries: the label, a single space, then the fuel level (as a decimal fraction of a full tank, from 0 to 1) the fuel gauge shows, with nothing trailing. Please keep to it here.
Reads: 0.75
